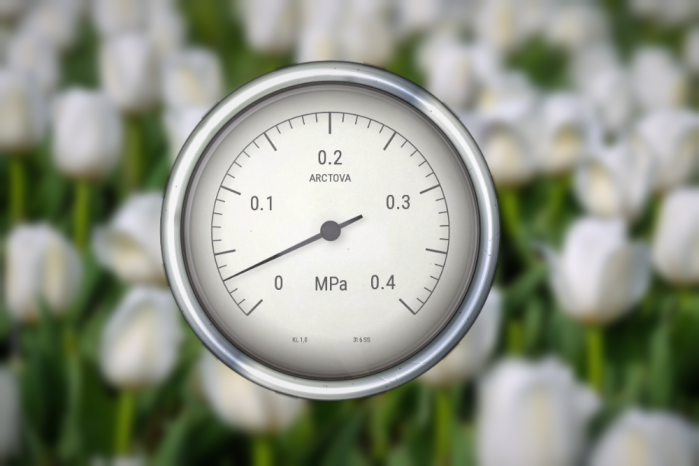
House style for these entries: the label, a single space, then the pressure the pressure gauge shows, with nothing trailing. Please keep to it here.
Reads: 0.03 MPa
